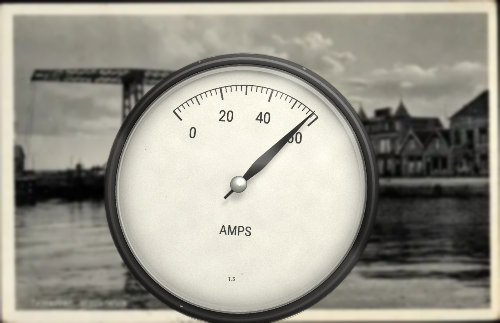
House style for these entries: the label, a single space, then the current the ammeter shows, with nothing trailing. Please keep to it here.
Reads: 58 A
